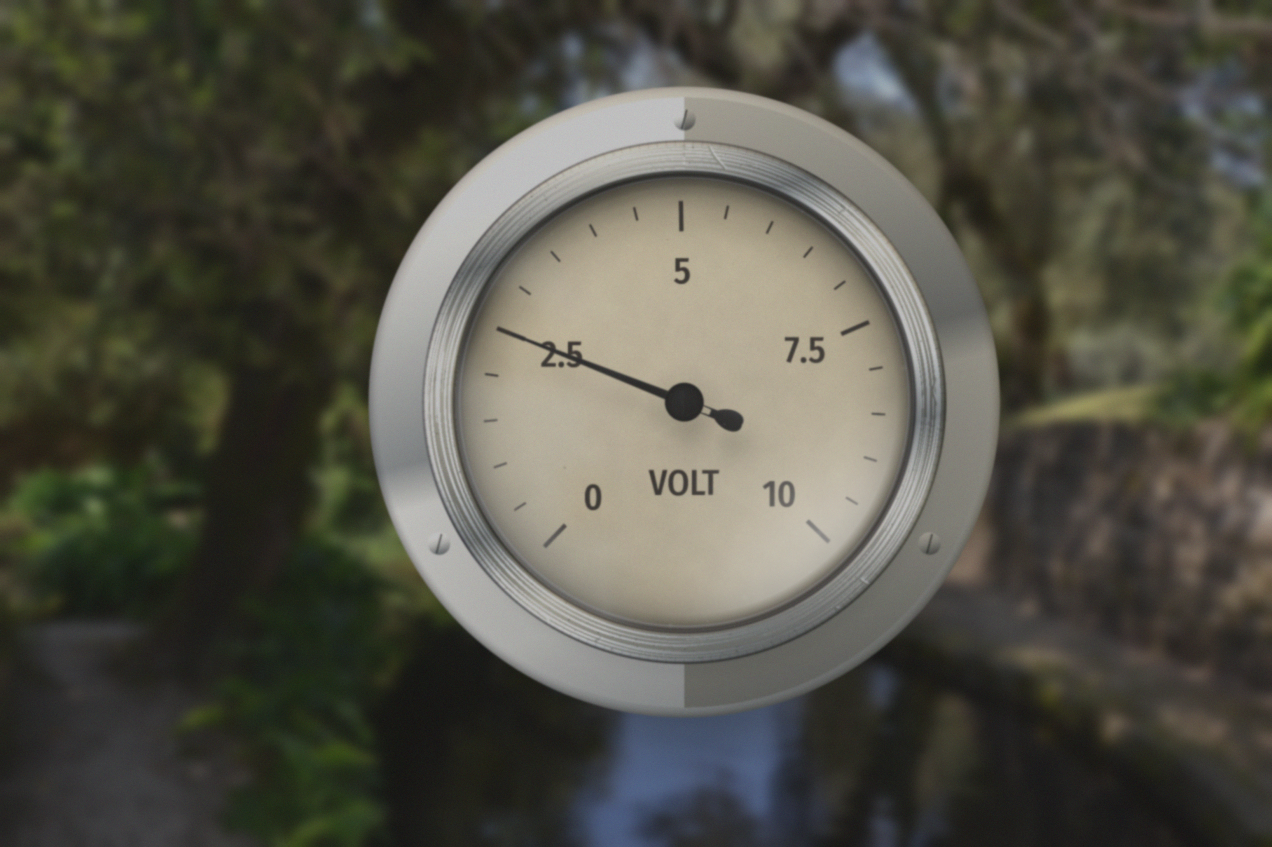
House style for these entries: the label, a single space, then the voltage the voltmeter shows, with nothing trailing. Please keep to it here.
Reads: 2.5 V
